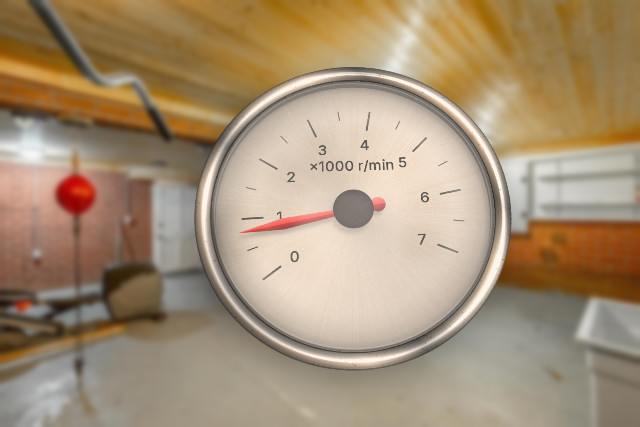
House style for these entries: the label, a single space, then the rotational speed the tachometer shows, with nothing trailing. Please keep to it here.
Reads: 750 rpm
